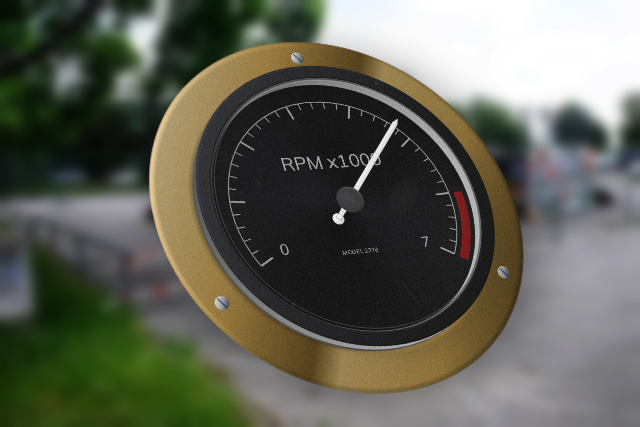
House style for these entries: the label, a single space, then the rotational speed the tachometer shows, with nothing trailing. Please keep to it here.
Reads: 4700 rpm
